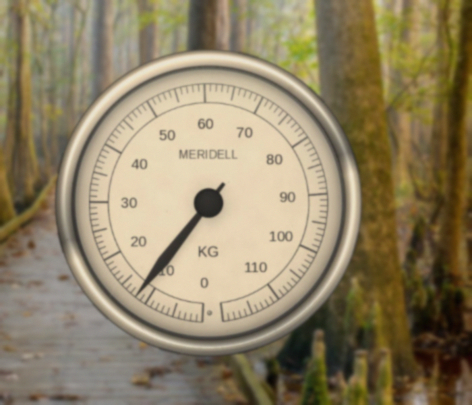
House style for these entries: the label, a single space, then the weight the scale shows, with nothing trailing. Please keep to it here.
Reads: 12 kg
